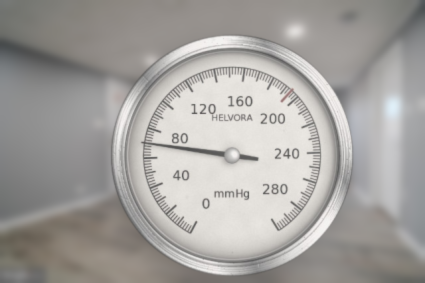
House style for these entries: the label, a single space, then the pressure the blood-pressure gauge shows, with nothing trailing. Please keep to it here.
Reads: 70 mmHg
